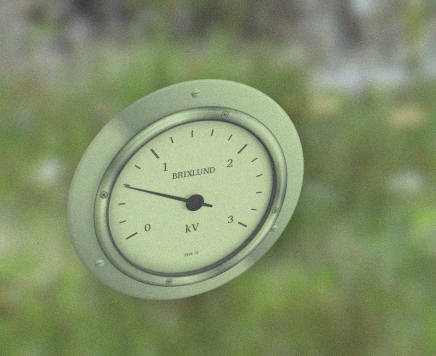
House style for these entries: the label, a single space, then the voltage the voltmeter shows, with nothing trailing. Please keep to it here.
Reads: 0.6 kV
